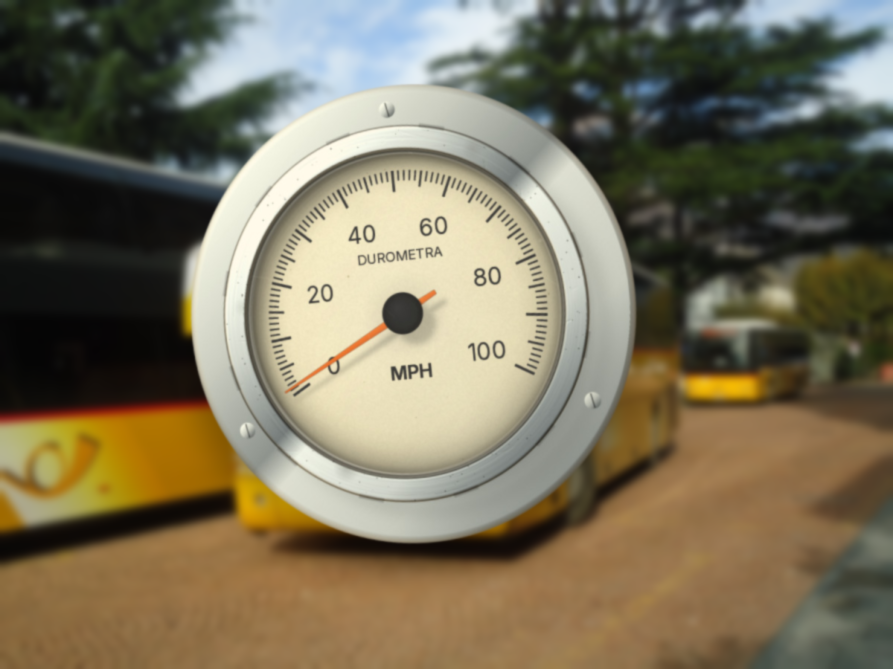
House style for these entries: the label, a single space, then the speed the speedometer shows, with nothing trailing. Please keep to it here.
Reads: 1 mph
